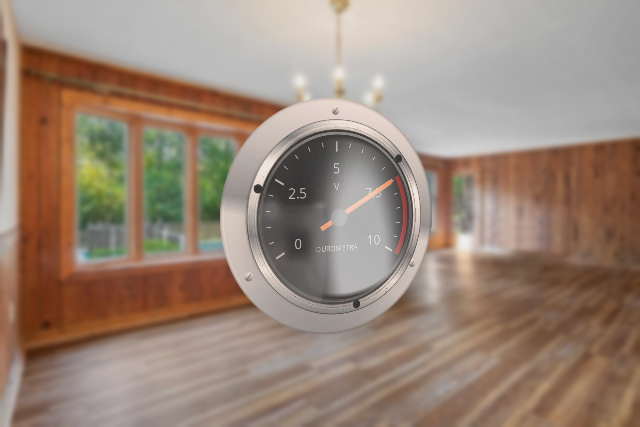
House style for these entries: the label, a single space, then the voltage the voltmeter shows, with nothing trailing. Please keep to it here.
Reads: 7.5 V
